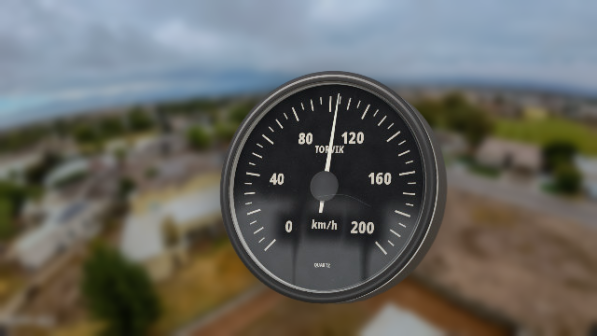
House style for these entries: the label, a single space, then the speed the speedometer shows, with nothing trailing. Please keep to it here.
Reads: 105 km/h
